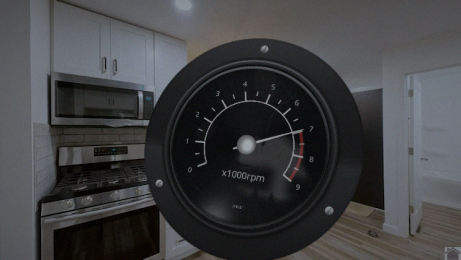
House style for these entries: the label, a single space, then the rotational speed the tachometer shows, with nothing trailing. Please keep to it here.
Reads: 7000 rpm
